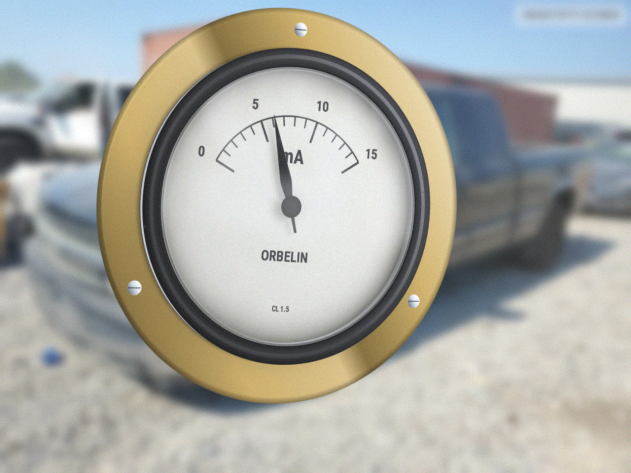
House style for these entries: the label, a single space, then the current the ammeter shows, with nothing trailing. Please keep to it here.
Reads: 6 mA
